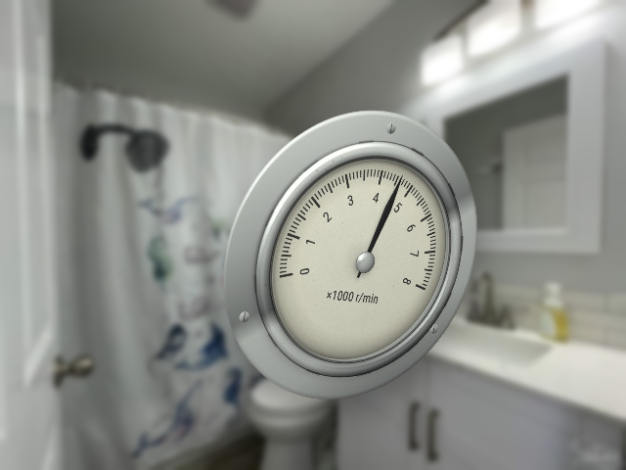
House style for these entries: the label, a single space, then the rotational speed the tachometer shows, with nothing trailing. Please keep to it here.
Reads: 4500 rpm
